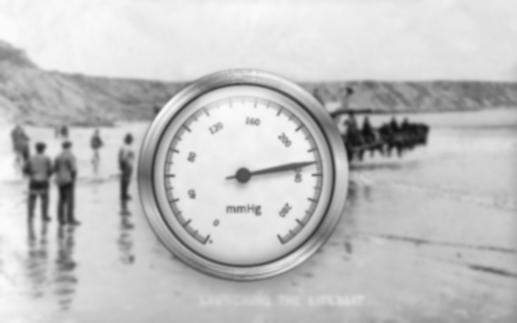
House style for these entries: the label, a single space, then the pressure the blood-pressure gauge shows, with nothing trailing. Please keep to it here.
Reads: 230 mmHg
